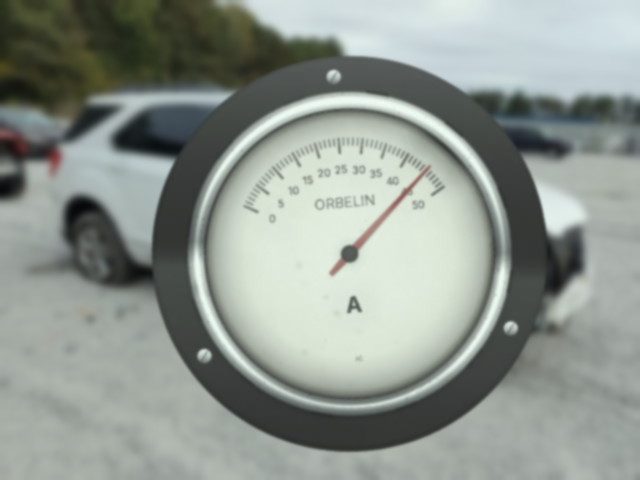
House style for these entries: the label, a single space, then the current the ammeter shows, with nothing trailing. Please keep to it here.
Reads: 45 A
